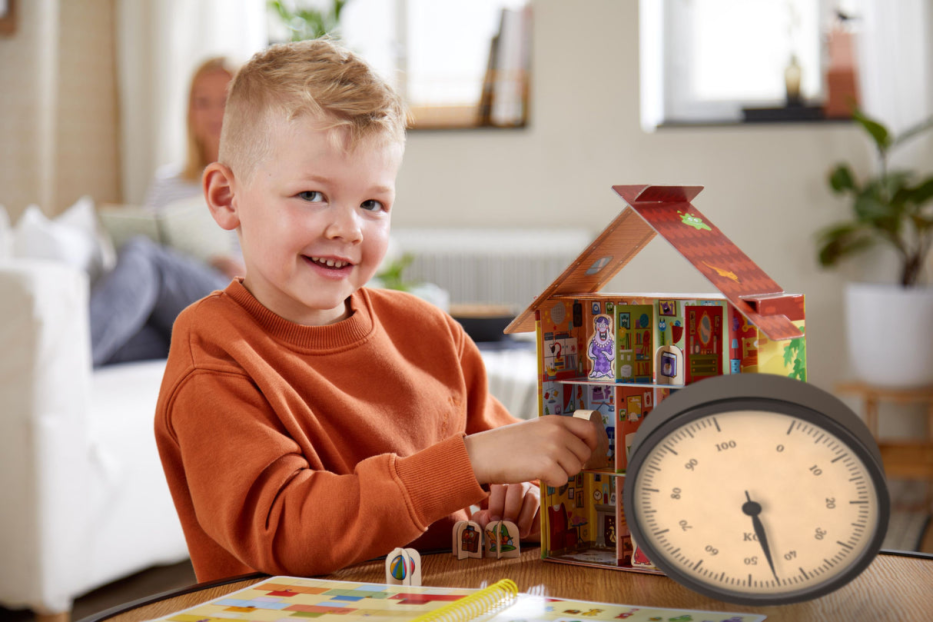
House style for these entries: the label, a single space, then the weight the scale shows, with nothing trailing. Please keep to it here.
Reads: 45 kg
